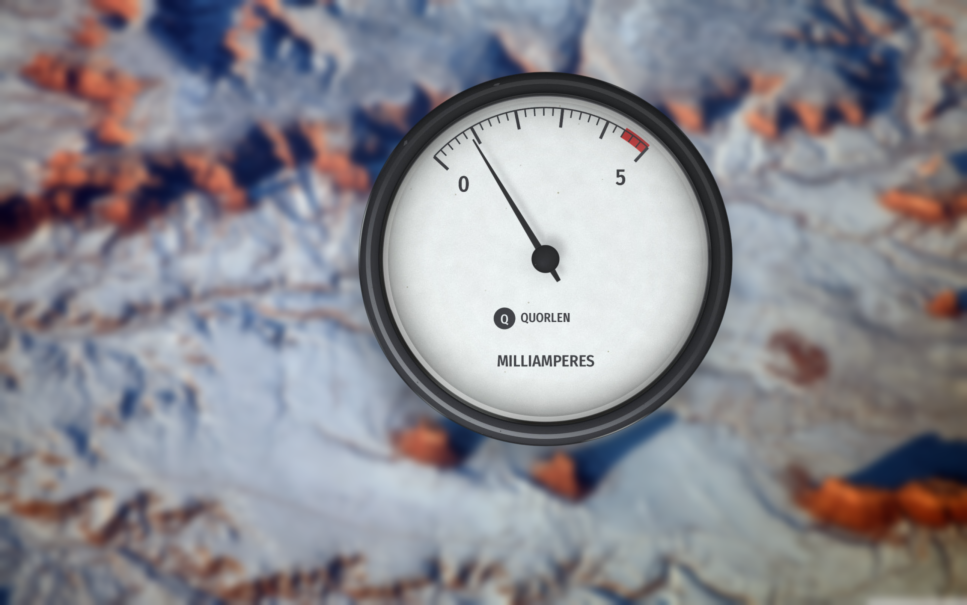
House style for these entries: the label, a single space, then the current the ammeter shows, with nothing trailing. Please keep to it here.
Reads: 0.9 mA
